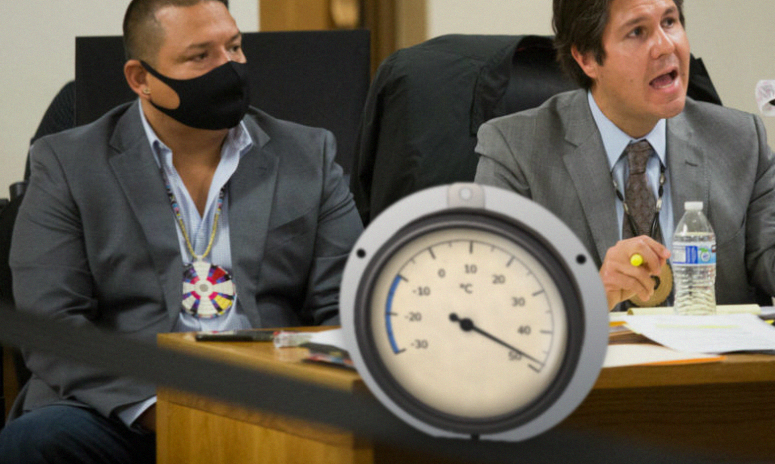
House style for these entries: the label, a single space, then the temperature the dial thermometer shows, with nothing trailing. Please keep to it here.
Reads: 47.5 °C
